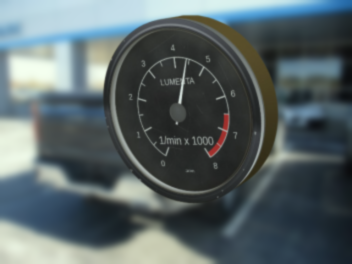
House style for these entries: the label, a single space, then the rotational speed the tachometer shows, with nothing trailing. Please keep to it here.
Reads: 4500 rpm
